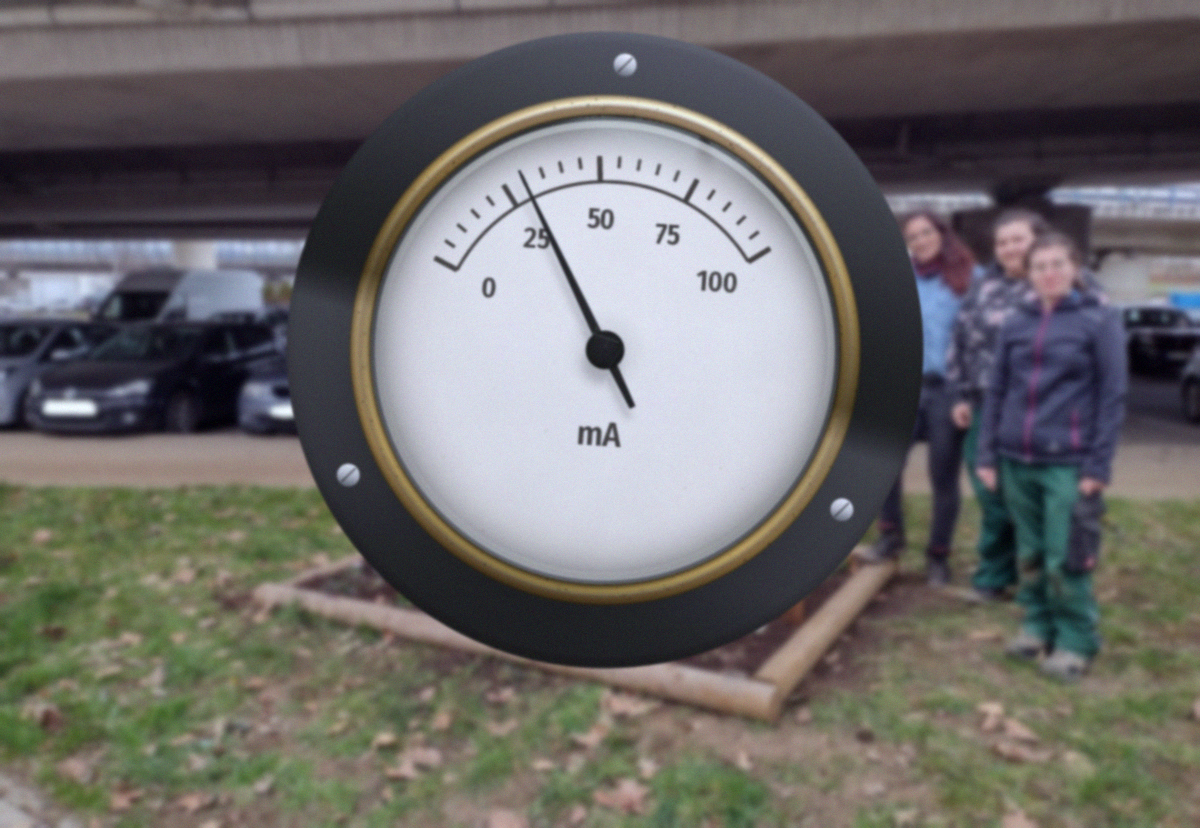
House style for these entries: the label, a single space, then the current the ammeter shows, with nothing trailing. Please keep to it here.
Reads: 30 mA
